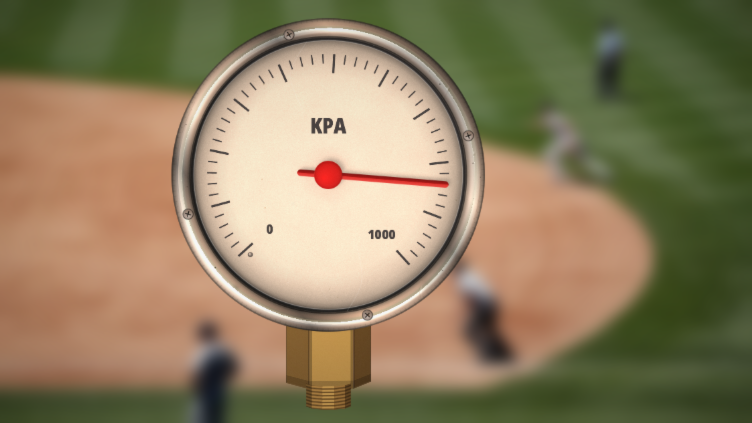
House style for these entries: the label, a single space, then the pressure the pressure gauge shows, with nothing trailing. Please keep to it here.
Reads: 840 kPa
